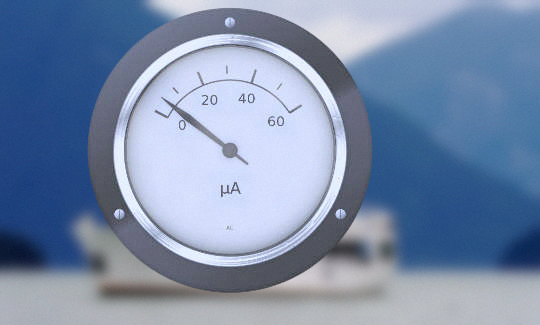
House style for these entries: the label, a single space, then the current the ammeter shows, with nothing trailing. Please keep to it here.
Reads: 5 µA
